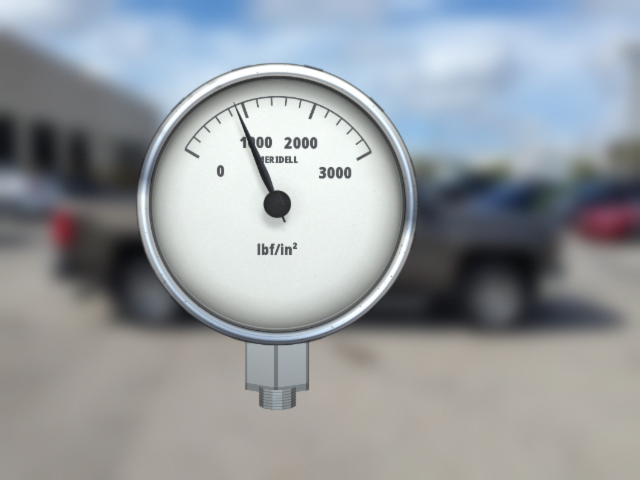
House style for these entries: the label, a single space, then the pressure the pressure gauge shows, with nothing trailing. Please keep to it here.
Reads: 900 psi
